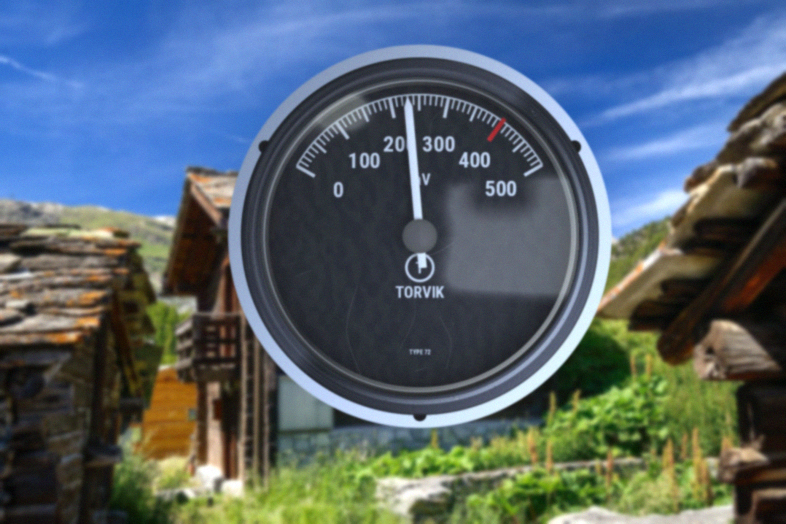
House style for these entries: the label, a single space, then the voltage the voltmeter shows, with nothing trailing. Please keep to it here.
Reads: 230 mV
